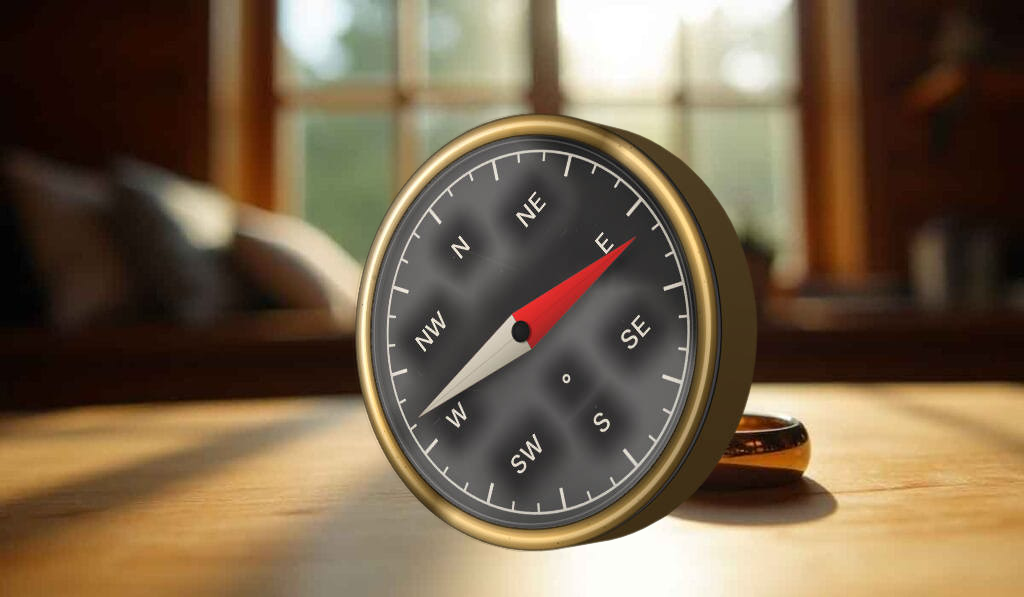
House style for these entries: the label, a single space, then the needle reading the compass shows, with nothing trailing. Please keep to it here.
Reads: 100 °
